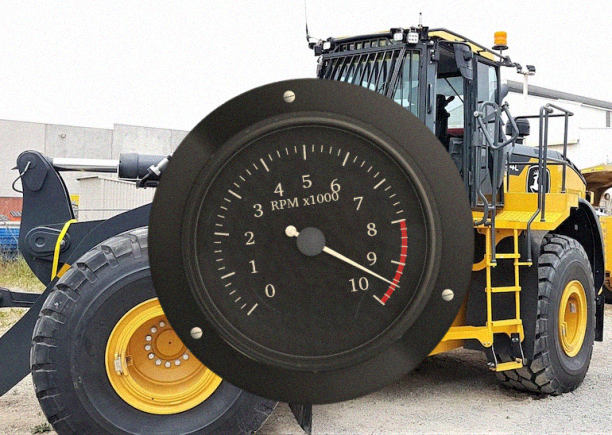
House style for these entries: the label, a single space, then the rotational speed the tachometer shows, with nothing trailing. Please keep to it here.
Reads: 9500 rpm
